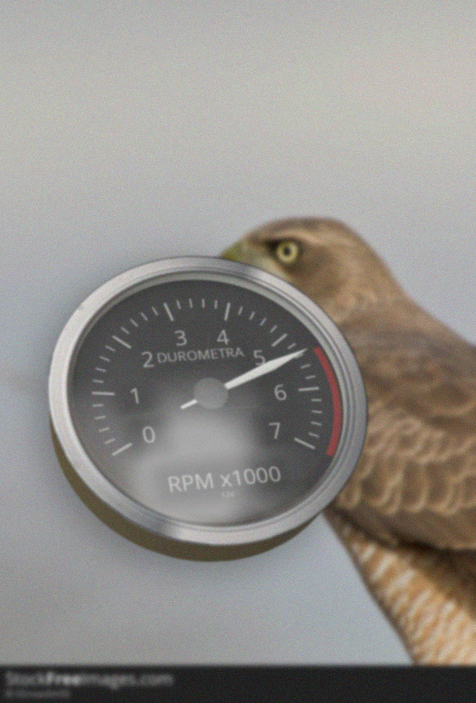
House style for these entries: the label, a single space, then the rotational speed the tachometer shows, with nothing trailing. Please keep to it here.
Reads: 5400 rpm
